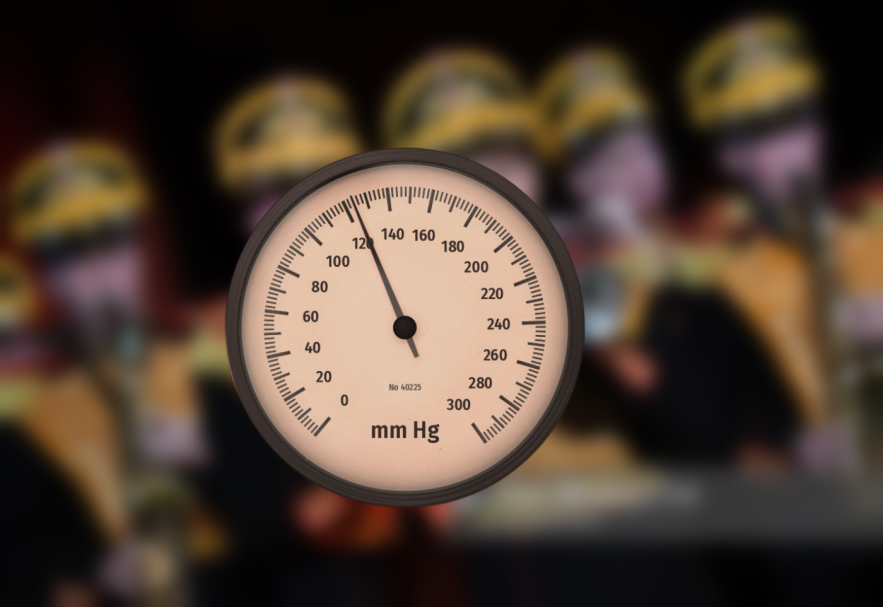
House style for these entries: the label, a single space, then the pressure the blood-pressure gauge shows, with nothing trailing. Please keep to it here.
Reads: 124 mmHg
